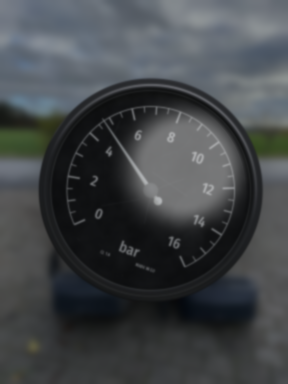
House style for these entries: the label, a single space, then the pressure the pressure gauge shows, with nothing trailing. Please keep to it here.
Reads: 4.75 bar
